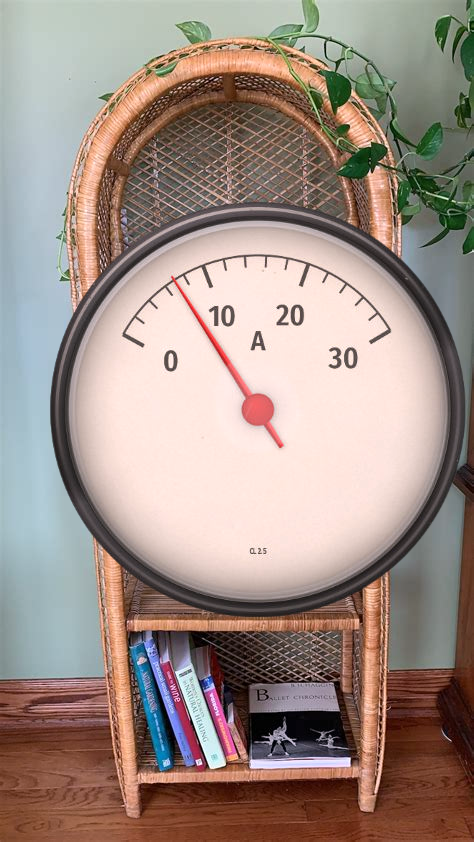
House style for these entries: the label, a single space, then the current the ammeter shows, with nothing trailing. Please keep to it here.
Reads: 7 A
